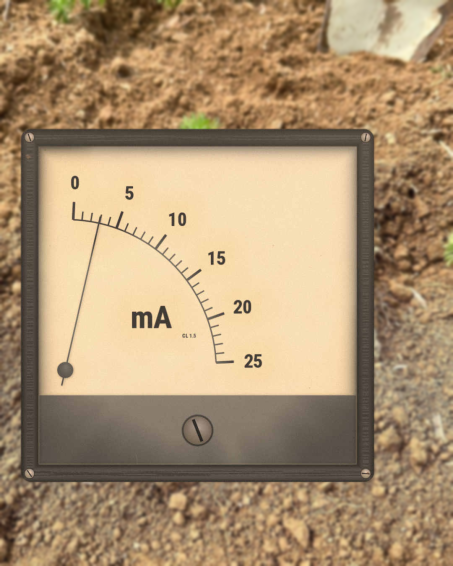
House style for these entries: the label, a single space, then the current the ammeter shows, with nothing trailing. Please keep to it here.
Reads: 3 mA
